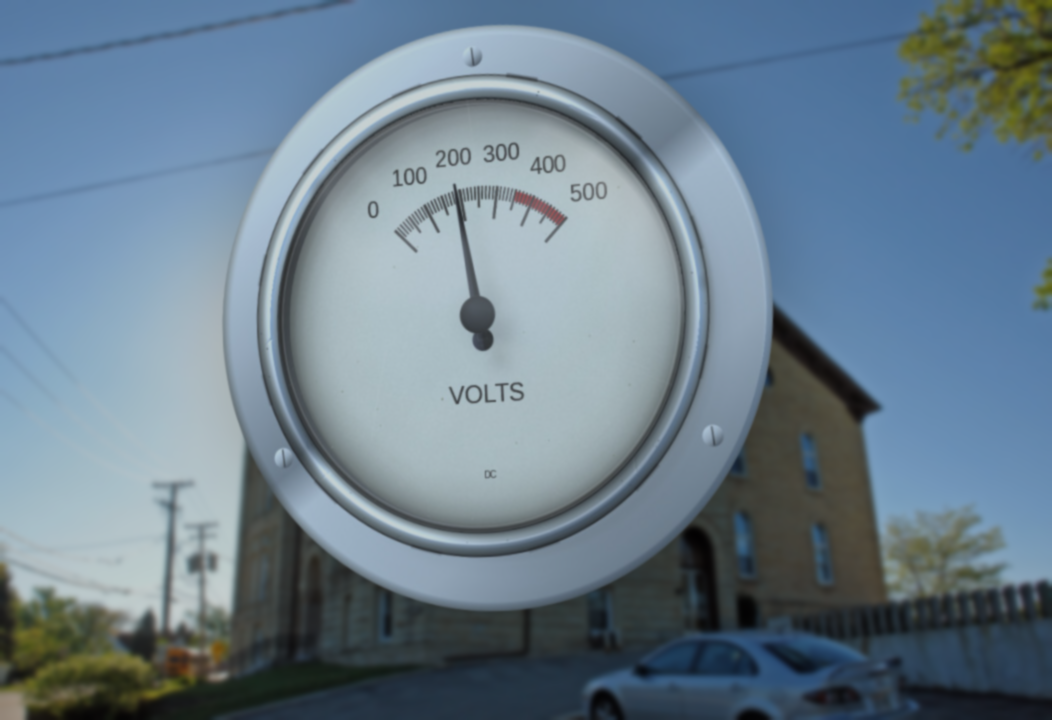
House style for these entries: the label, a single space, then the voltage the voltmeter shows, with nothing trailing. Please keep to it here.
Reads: 200 V
